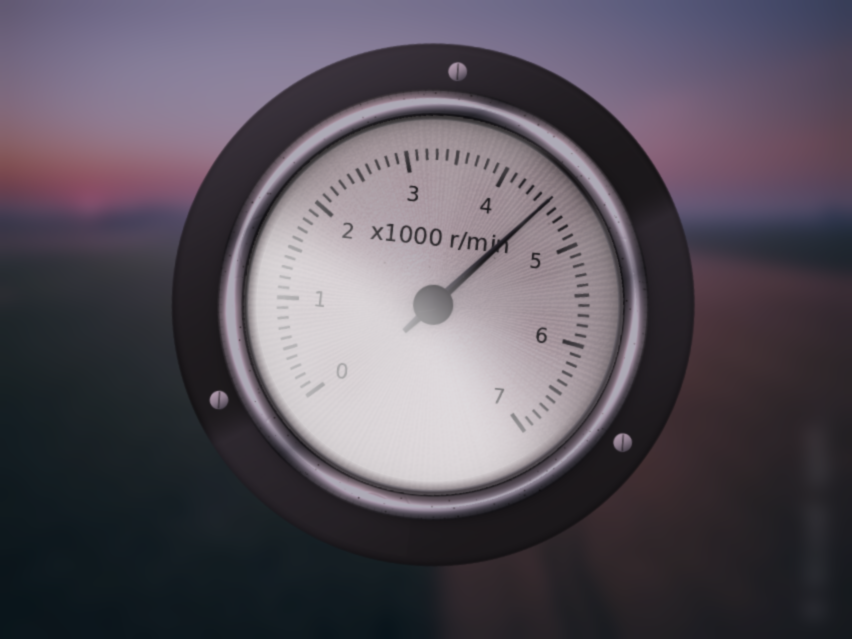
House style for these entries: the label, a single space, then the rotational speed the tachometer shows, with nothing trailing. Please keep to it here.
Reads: 4500 rpm
